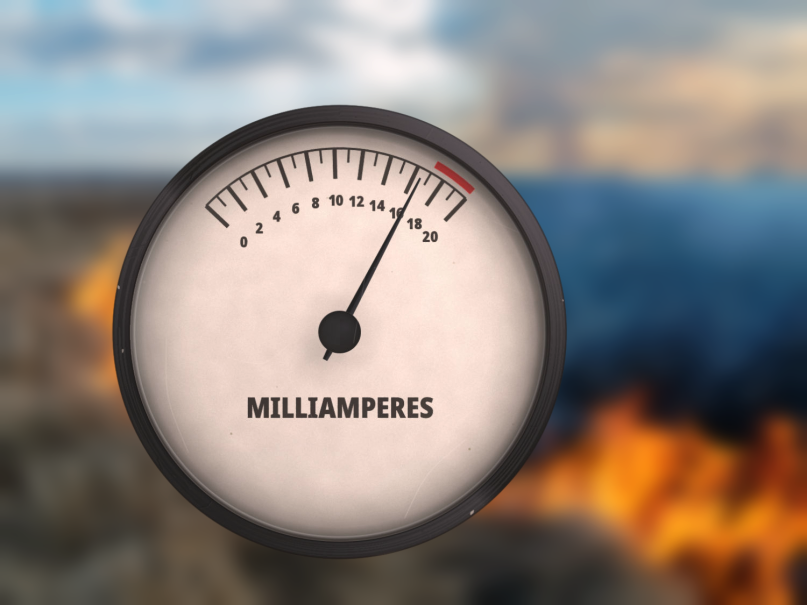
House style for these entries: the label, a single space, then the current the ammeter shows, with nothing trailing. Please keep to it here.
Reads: 16.5 mA
